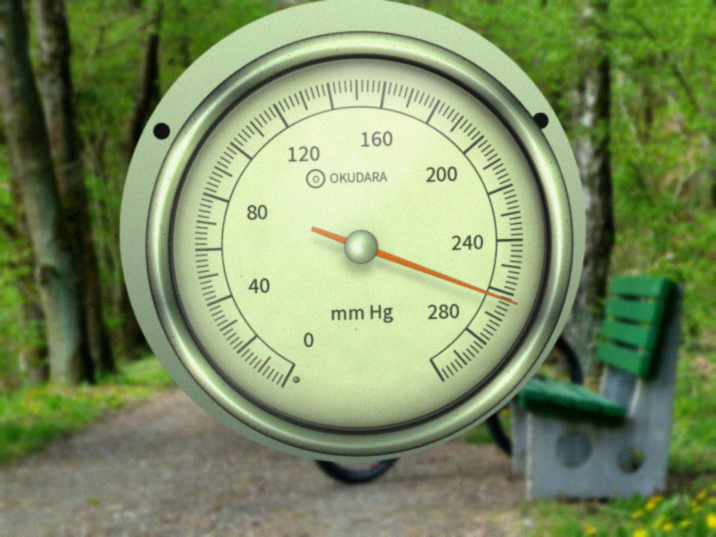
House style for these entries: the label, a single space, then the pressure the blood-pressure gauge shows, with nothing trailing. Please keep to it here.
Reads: 262 mmHg
